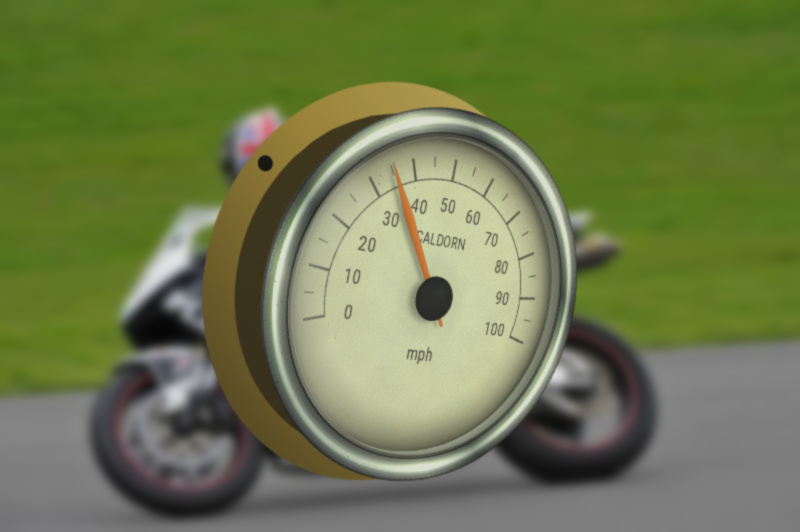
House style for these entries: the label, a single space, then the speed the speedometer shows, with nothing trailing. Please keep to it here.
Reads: 35 mph
